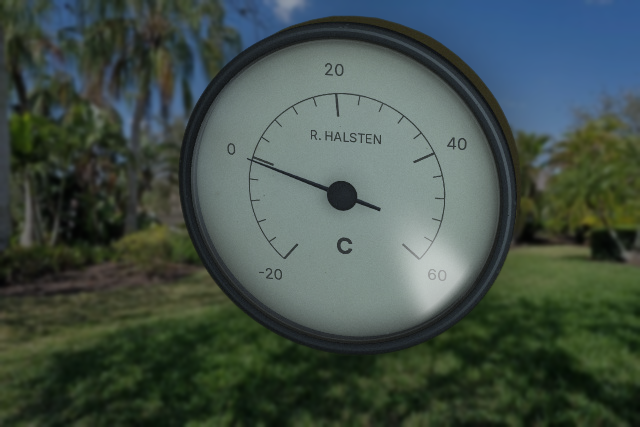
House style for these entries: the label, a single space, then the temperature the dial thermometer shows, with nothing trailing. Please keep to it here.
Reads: 0 °C
